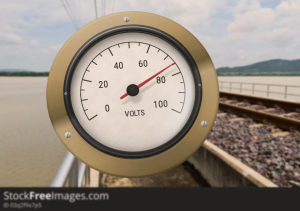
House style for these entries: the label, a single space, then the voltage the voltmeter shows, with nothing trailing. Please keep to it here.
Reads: 75 V
